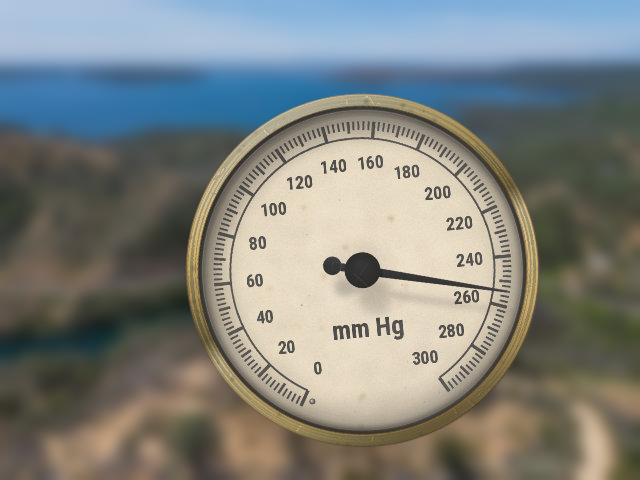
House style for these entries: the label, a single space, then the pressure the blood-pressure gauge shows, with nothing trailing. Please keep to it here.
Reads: 254 mmHg
